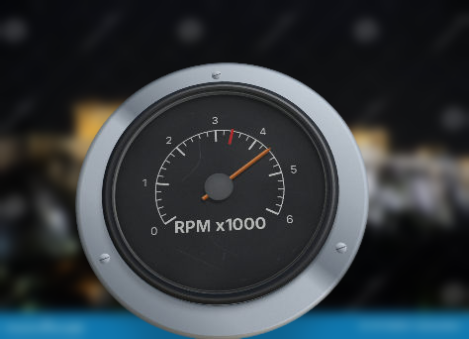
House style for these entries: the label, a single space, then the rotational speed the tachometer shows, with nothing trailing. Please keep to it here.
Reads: 4400 rpm
